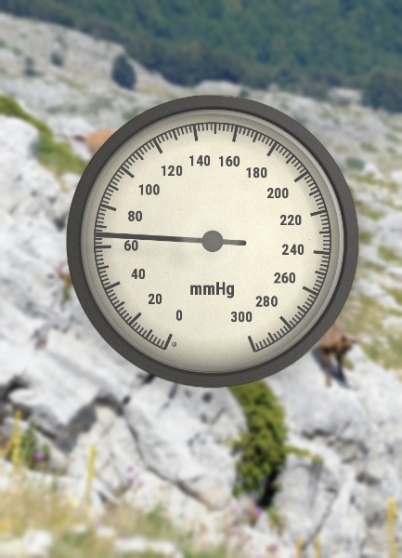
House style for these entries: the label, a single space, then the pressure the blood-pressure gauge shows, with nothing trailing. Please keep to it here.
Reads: 66 mmHg
